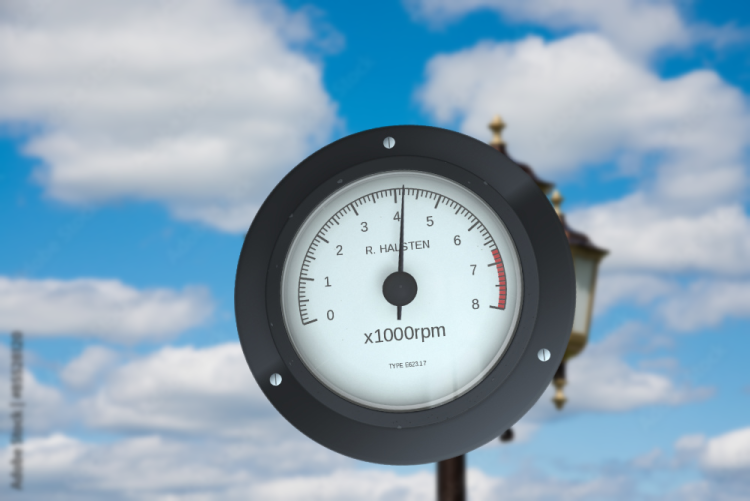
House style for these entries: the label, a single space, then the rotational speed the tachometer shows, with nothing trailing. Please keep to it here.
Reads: 4200 rpm
